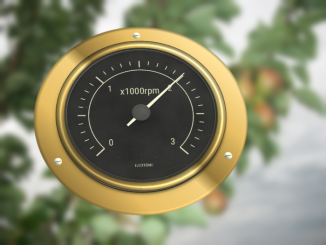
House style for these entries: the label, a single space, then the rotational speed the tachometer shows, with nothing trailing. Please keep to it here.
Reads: 2000 rpm
